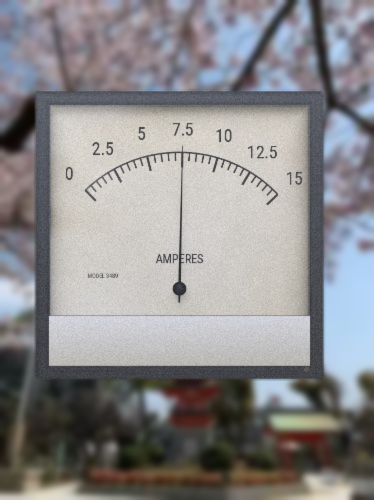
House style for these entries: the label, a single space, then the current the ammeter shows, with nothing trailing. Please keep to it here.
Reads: 7.5 A
